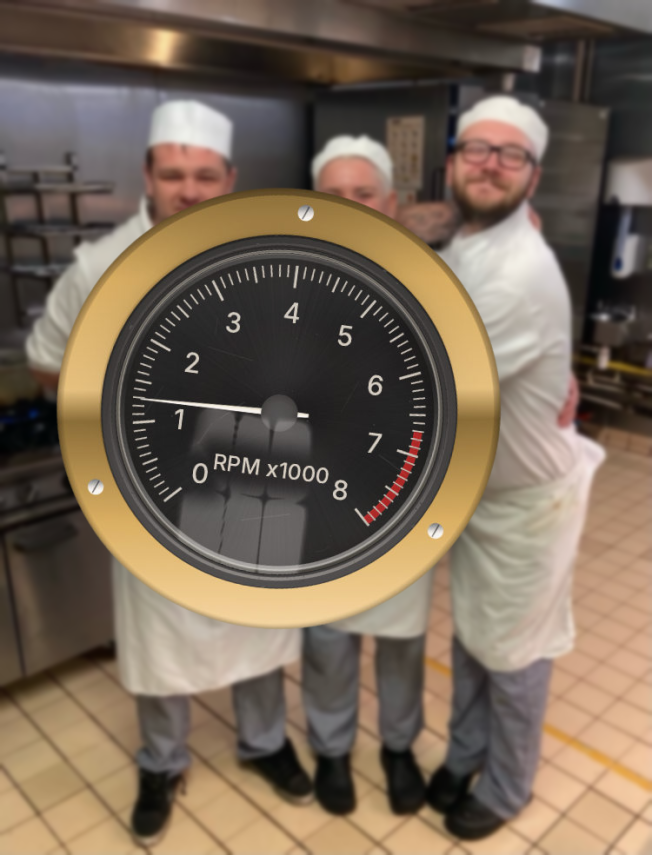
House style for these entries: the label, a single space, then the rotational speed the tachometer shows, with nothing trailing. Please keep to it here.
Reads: 1300 rpm
